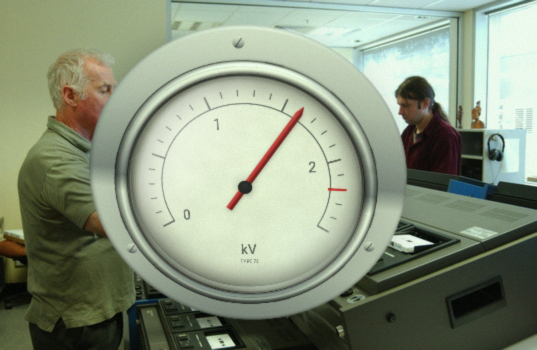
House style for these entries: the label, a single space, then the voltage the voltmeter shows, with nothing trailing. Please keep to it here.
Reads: 1.6 kV
